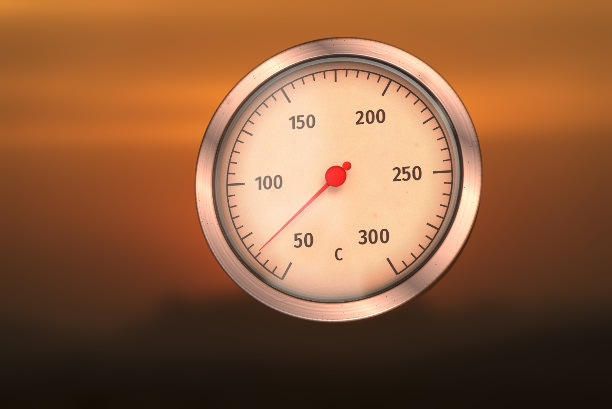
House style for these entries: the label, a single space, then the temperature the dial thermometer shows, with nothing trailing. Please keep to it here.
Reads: 65 °C
